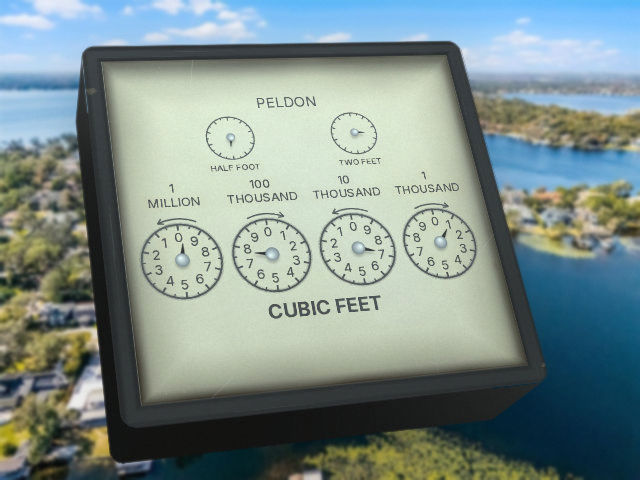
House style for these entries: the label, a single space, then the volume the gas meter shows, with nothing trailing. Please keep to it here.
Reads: 977100 ft³
